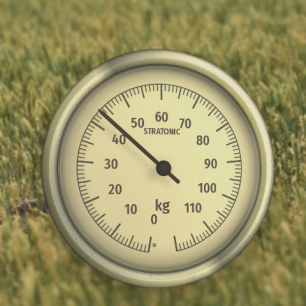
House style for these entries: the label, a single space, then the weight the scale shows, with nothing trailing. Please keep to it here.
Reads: 43 kg
